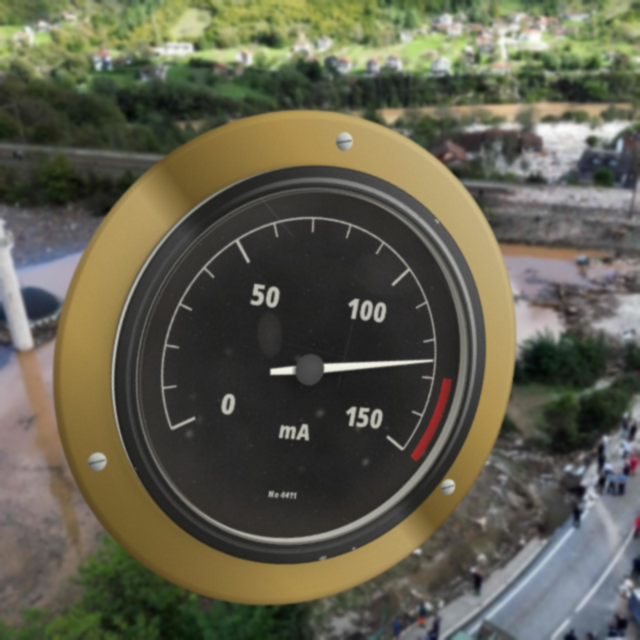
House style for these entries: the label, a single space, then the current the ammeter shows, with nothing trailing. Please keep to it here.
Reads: 125 mA
